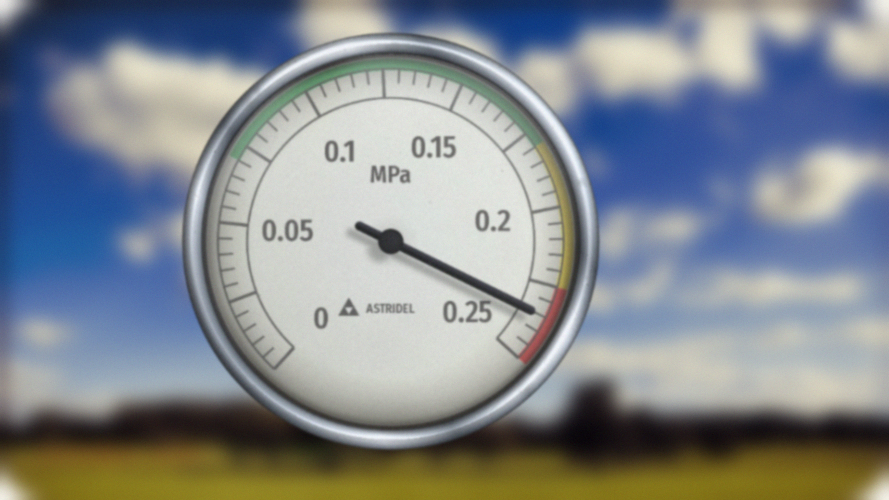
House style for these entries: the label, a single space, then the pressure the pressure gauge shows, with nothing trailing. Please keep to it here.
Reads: 0.235 MPa
